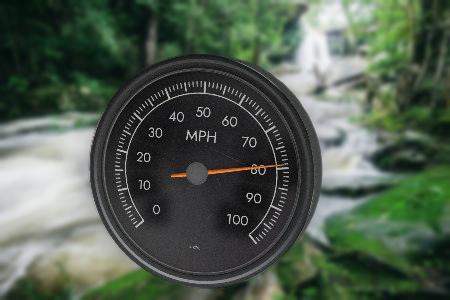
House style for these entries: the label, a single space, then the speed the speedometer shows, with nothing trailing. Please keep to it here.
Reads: 79 mph
